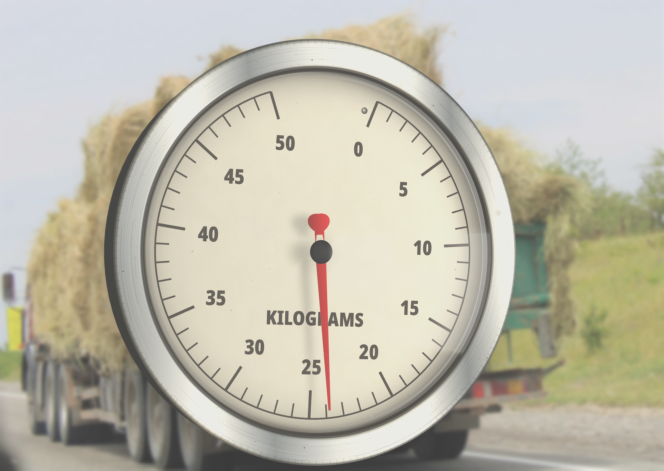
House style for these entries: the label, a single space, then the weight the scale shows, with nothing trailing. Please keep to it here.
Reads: 24 kg
